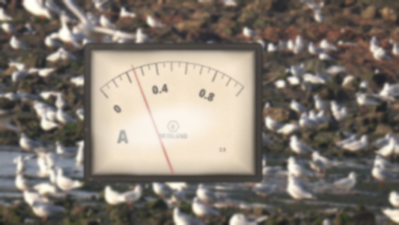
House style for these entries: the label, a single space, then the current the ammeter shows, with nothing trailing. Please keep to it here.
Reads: 0.25 A
